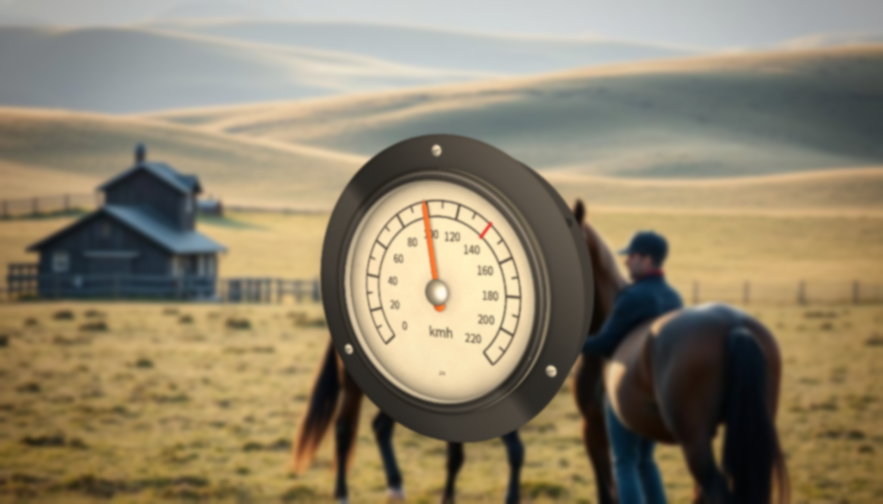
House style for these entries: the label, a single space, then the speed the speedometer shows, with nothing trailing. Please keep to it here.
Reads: 100 km/h
